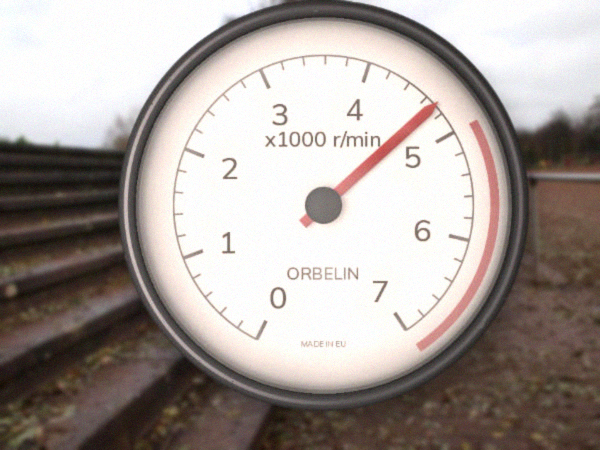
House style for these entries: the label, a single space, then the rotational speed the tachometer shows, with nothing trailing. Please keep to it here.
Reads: 4700 rpm
